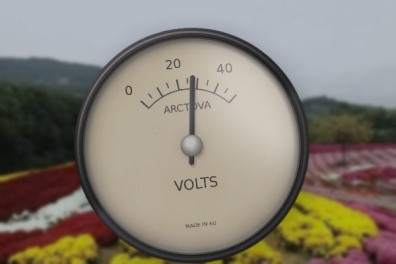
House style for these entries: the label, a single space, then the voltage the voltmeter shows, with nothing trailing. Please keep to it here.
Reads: 27.5 V
